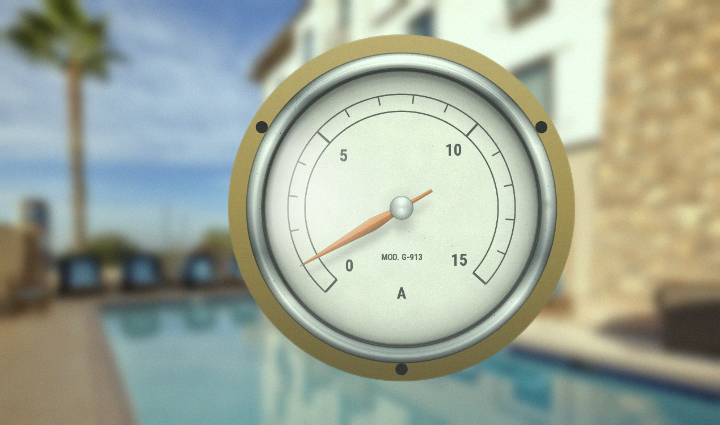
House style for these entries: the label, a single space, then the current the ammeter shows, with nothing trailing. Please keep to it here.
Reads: 1 A
